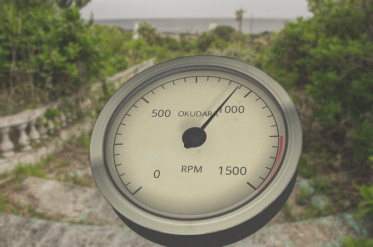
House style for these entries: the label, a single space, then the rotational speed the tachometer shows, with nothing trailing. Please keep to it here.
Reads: 950 rpm
